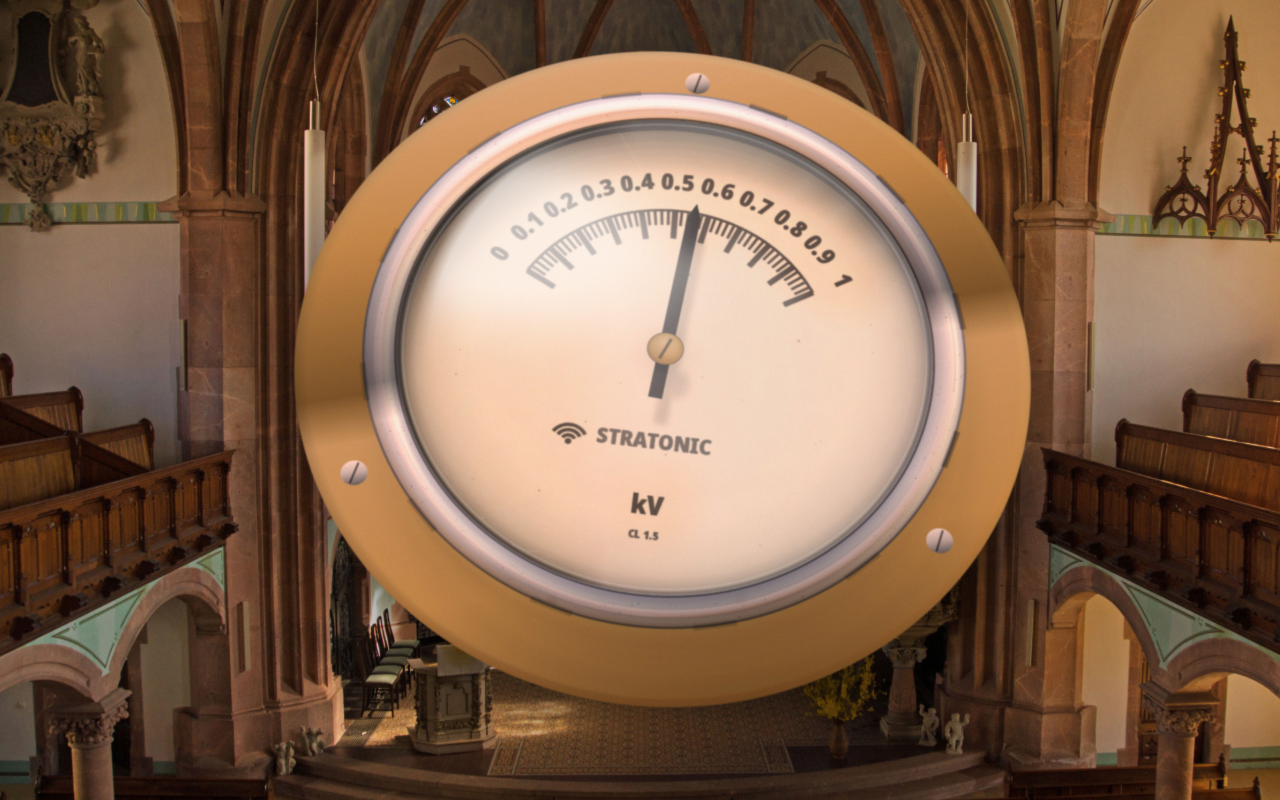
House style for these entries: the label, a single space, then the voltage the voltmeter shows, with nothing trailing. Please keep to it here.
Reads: 0.56 kV
